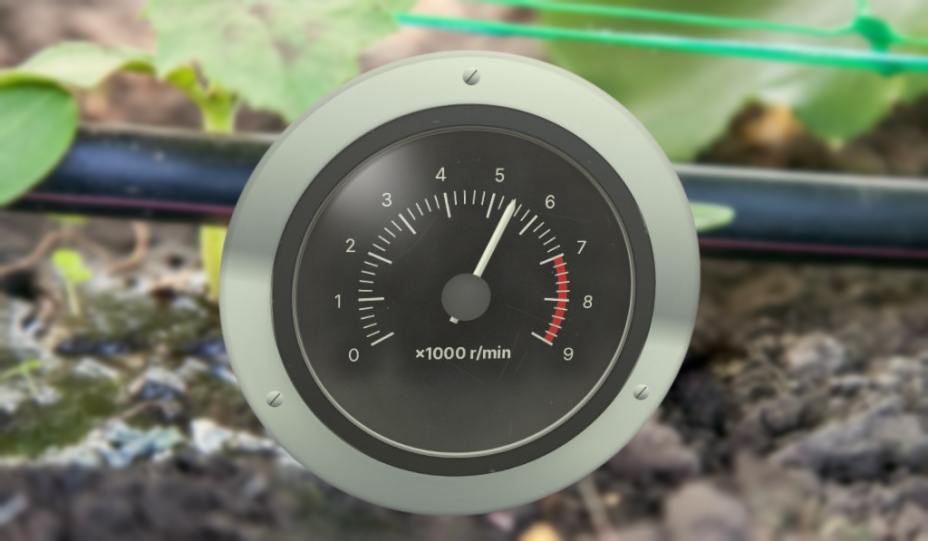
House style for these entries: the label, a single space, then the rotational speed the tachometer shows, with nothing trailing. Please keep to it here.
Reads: 5400 rpm
